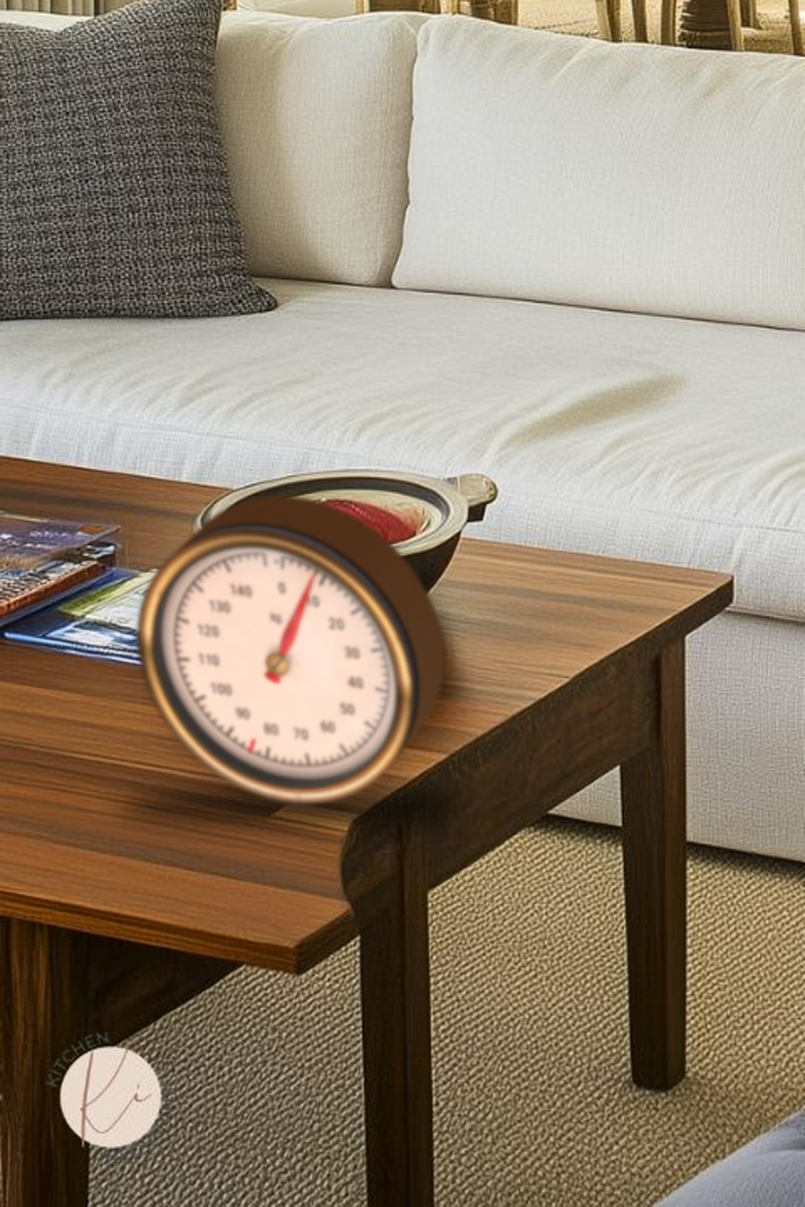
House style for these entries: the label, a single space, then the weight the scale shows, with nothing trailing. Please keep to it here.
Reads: 8 kg
